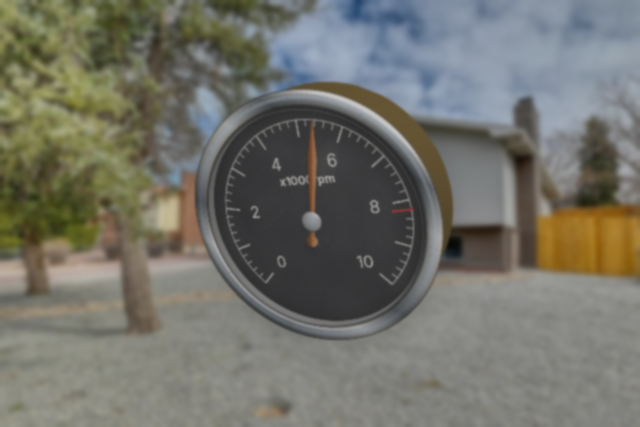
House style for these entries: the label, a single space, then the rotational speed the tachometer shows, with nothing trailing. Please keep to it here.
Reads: 5400 rpm
